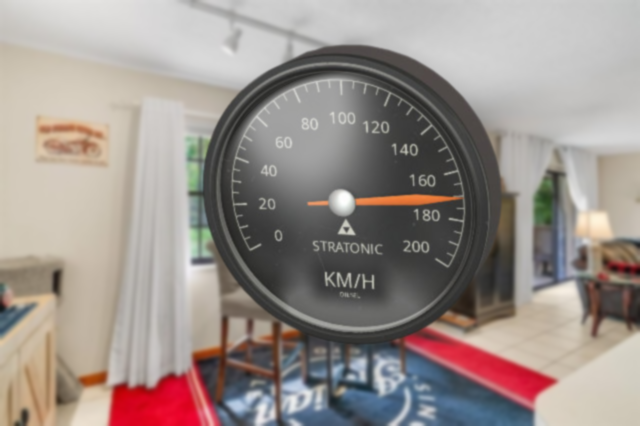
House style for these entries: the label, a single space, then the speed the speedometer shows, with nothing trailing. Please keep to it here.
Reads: 170 km/h
